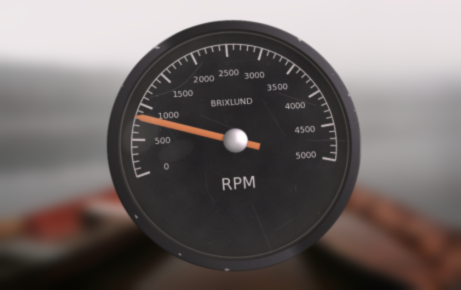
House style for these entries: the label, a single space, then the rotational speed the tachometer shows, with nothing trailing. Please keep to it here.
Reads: 800 rpm
